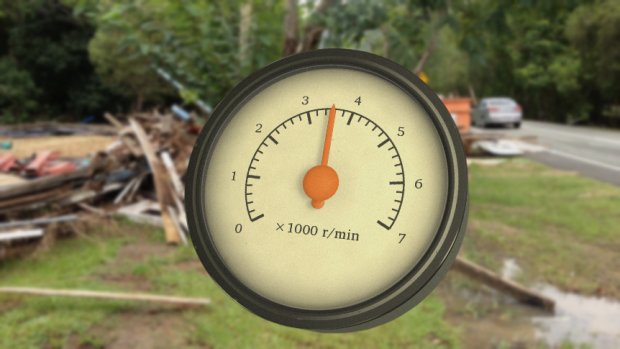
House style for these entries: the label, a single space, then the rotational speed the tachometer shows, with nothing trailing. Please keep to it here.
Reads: 3600 rpm
